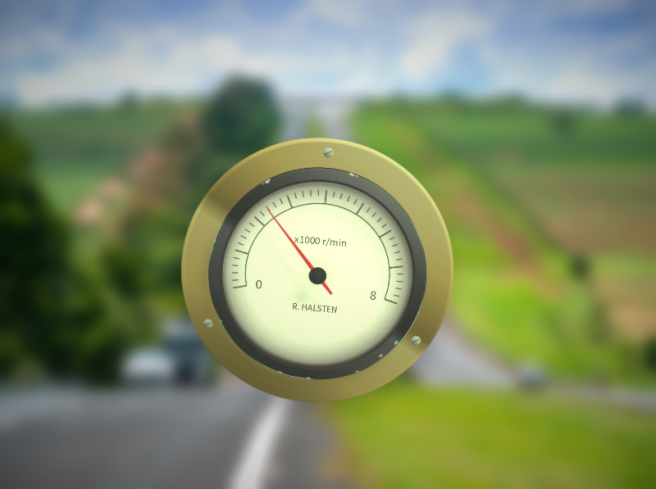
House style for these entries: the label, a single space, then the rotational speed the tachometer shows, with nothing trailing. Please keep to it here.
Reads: 2400 rpm
